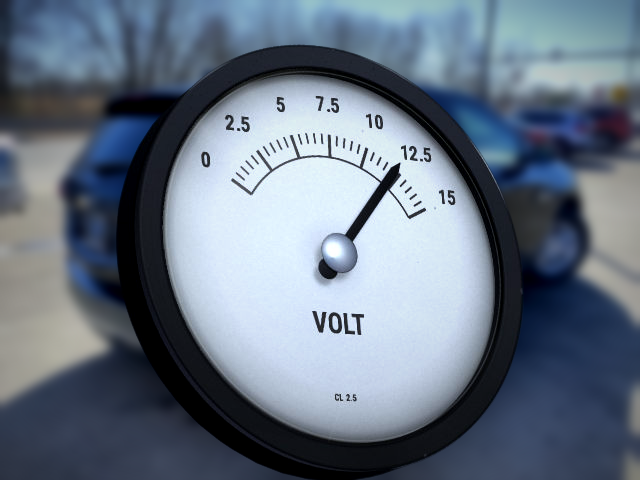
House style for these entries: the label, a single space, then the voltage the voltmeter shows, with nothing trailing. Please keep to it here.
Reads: 12 V
